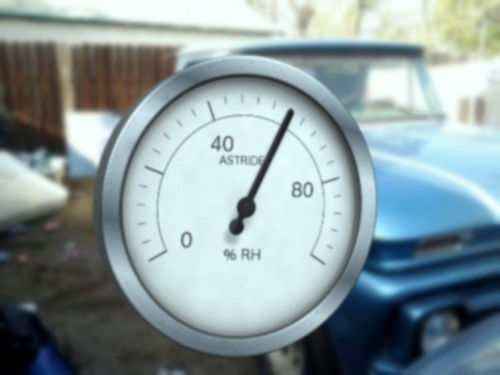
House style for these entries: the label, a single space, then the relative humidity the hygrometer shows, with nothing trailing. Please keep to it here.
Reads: 60 %
